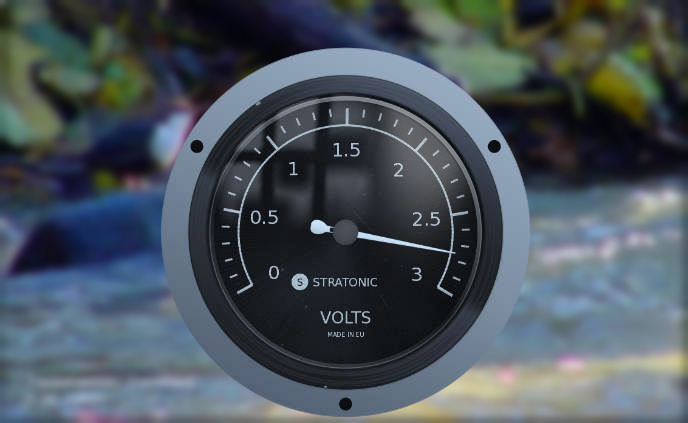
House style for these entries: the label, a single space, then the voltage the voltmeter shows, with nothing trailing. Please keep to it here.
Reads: 2.75 V
